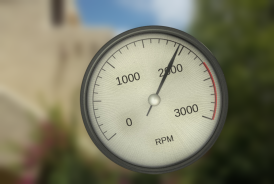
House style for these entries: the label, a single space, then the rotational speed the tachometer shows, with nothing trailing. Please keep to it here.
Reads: 1950 rpm
